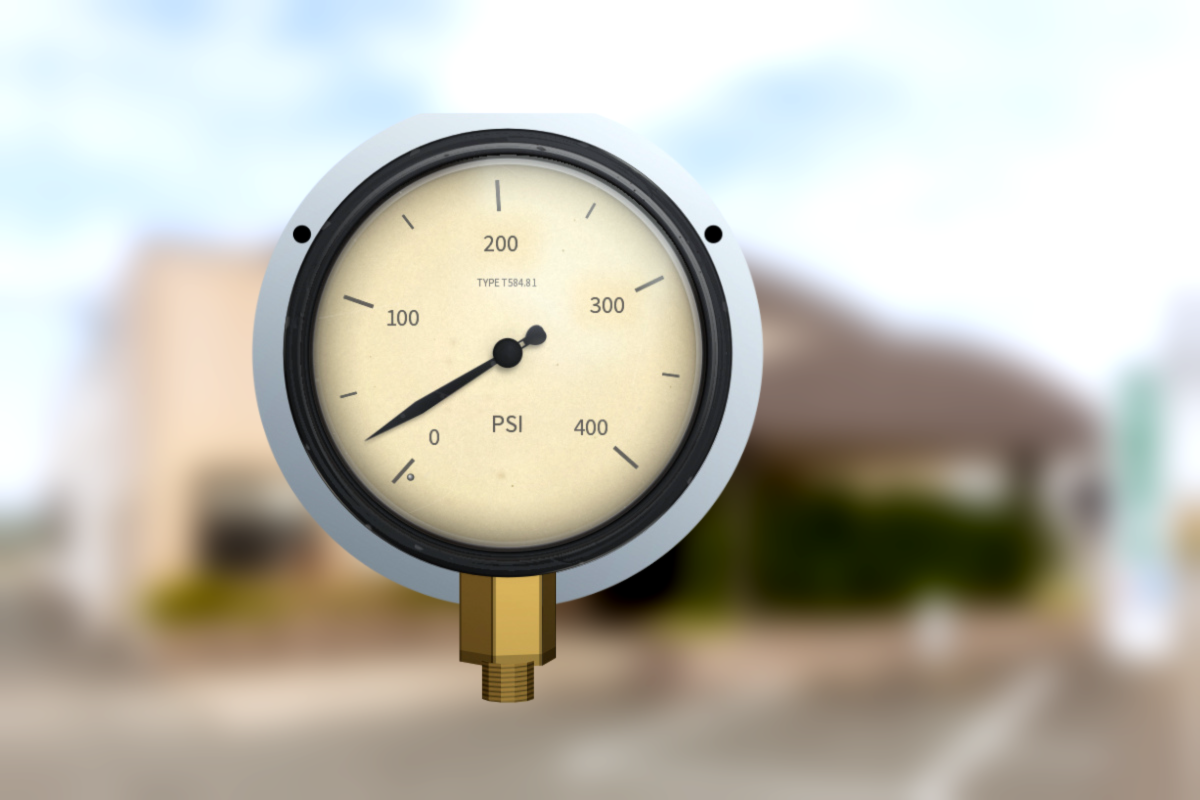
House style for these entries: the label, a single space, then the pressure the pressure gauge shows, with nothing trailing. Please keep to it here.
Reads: 25 psi
